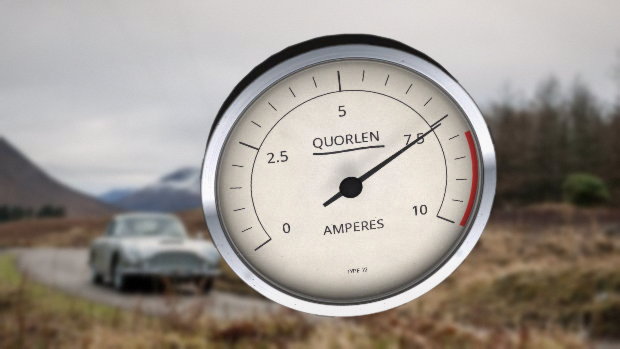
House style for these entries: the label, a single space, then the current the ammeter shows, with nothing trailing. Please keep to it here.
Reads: 7.5 A
